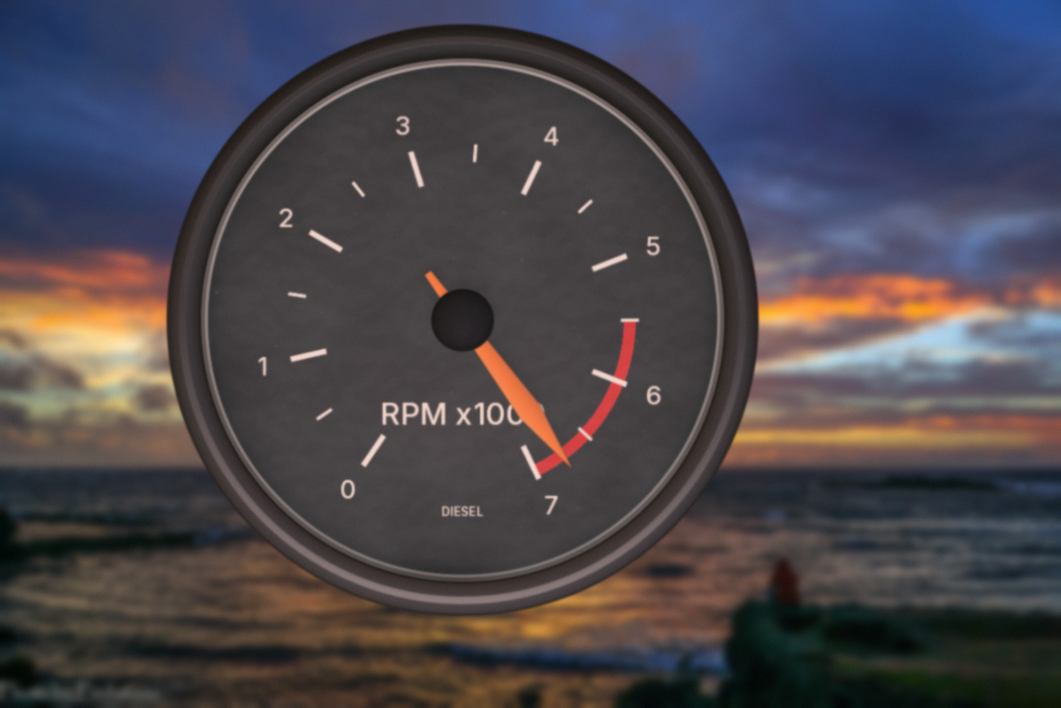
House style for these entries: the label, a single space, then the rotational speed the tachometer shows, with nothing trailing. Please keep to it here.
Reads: 6750 rpm
